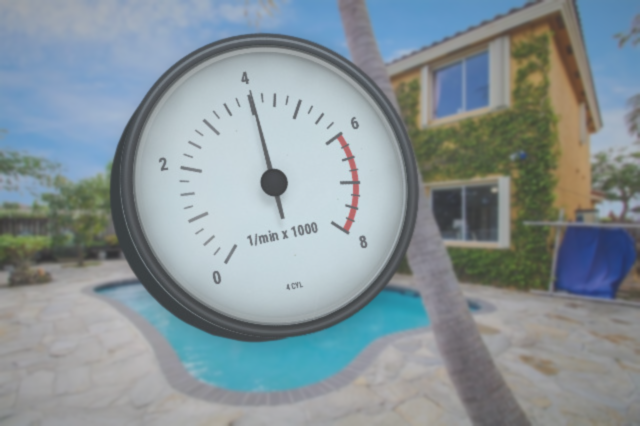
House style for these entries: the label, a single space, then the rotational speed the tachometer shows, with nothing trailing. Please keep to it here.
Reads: 4000 rpm
